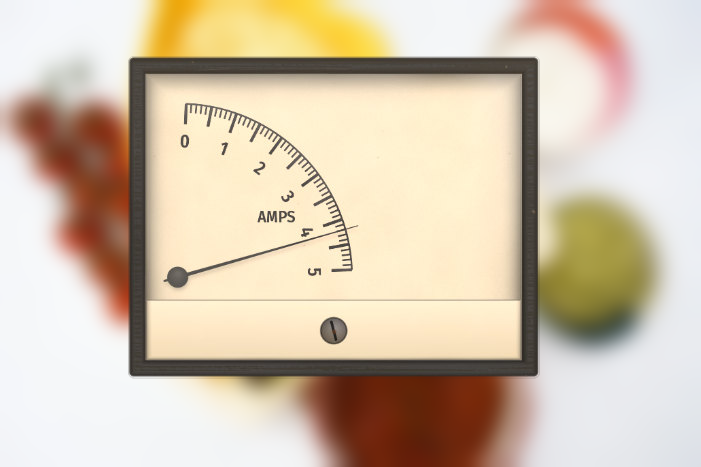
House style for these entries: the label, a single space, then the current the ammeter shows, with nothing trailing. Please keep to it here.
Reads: 4.2 A
